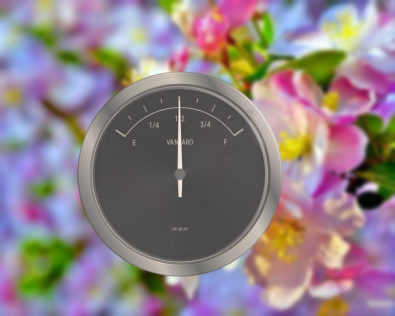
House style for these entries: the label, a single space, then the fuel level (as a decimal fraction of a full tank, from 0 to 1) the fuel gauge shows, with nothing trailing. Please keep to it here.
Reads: 0.5
